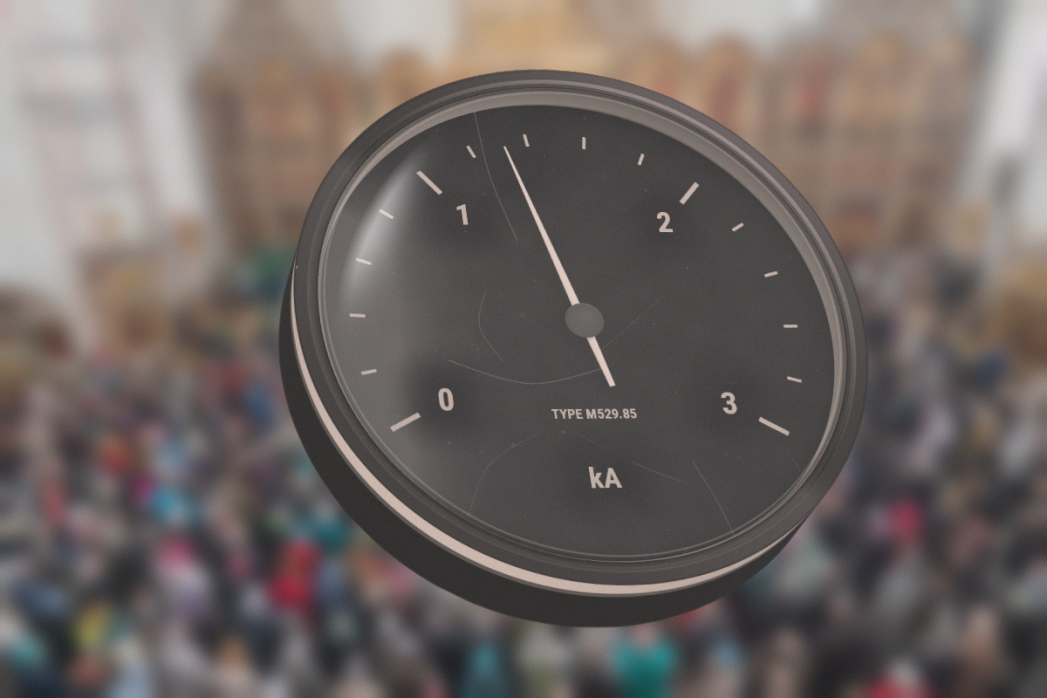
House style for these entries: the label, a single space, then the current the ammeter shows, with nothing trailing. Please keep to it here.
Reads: 1.3 kA
